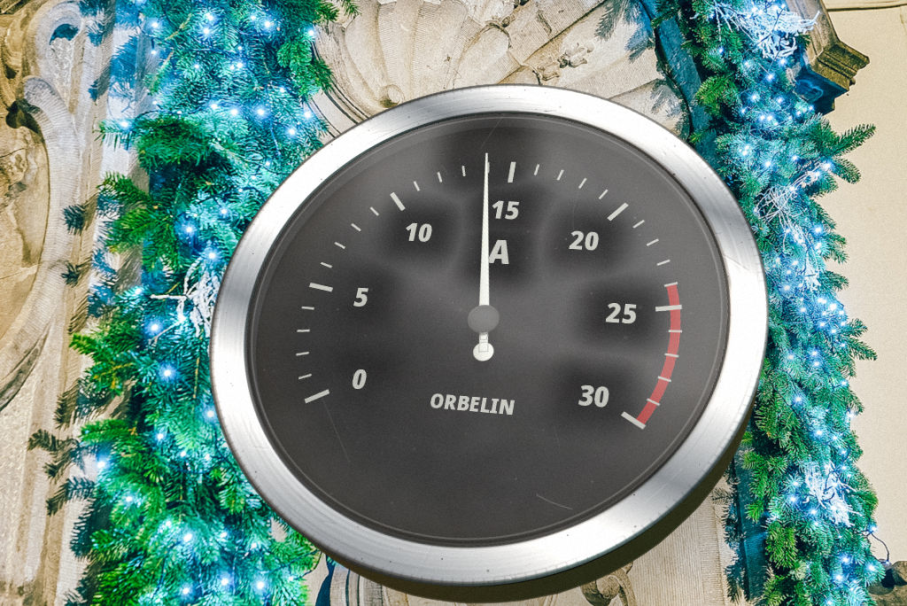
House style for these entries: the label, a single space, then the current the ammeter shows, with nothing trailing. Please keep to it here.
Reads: 14 A
